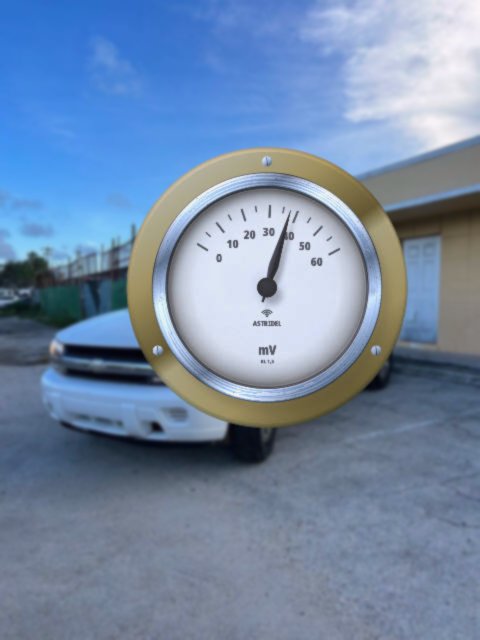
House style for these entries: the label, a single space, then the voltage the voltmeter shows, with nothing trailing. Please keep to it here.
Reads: 37.5 mV
